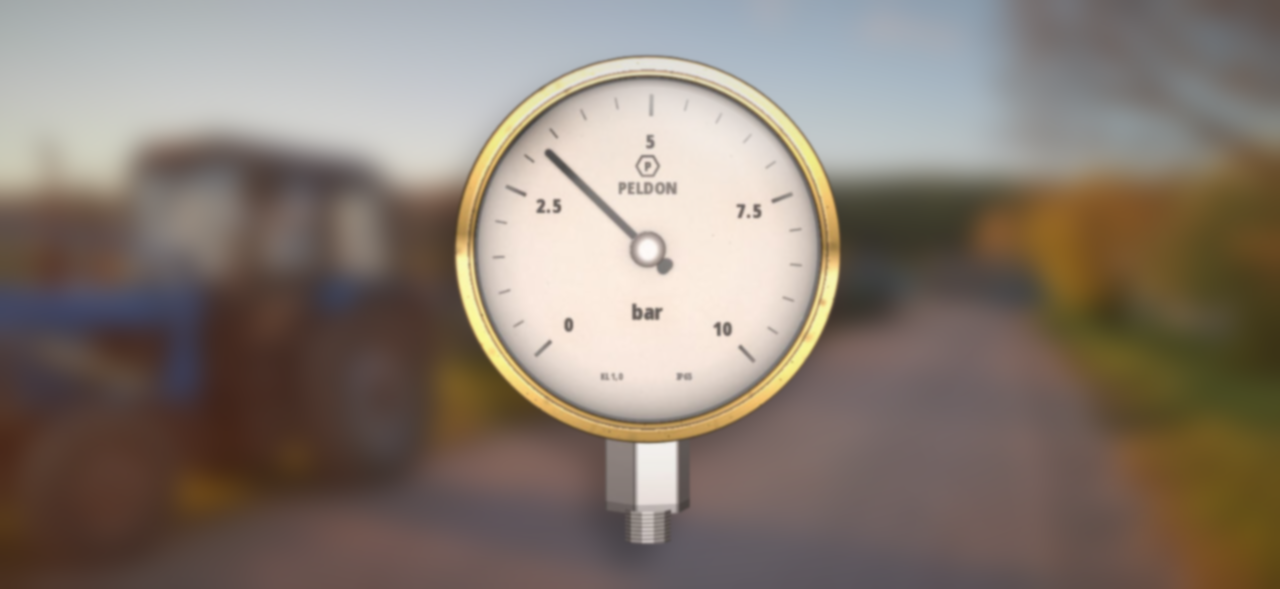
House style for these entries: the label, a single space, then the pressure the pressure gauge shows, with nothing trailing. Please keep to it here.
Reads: 3.25 bar
